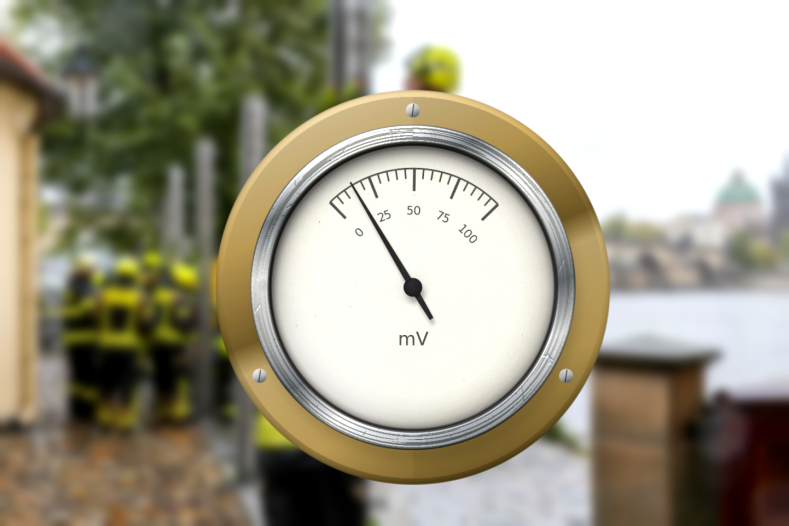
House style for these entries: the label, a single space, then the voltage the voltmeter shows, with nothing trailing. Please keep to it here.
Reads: 15 mV
